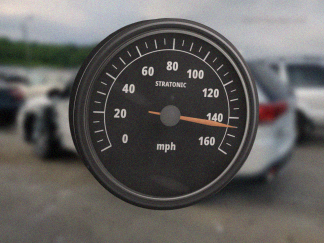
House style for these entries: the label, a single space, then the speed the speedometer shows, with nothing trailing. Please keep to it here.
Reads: 145 mph
